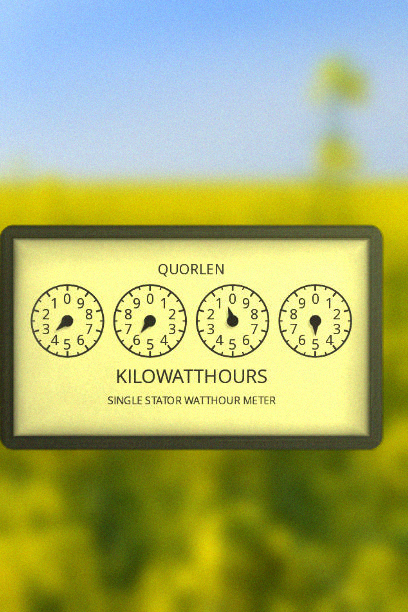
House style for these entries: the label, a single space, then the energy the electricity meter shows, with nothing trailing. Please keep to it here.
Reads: 3605 kWh
